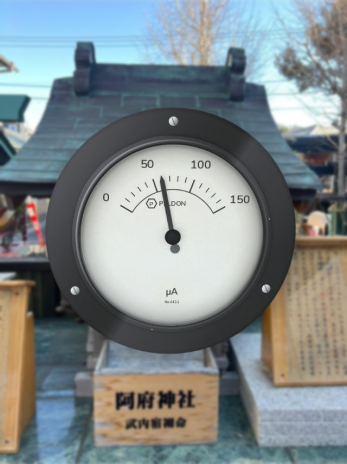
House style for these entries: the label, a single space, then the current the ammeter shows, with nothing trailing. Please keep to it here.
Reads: 60 µA
